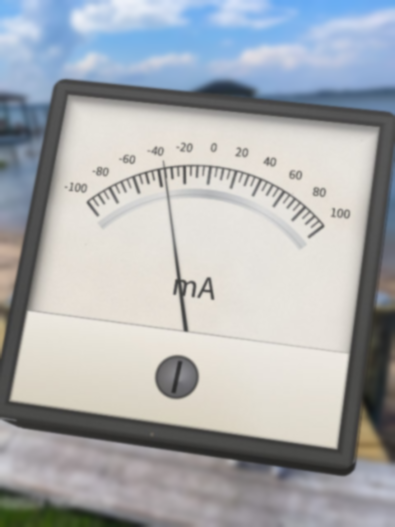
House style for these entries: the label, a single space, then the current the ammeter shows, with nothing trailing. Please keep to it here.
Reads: -35 mA
